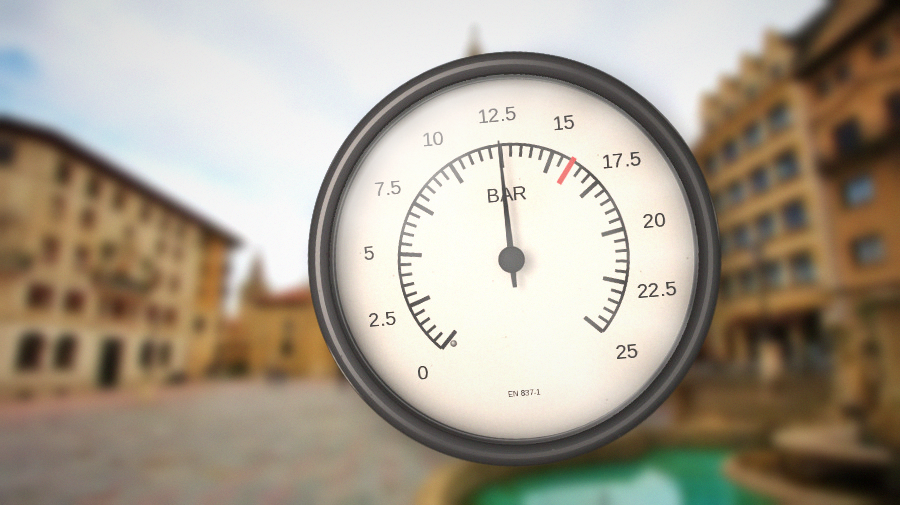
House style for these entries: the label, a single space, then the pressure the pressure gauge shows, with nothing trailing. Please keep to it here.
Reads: 12.5 bar
